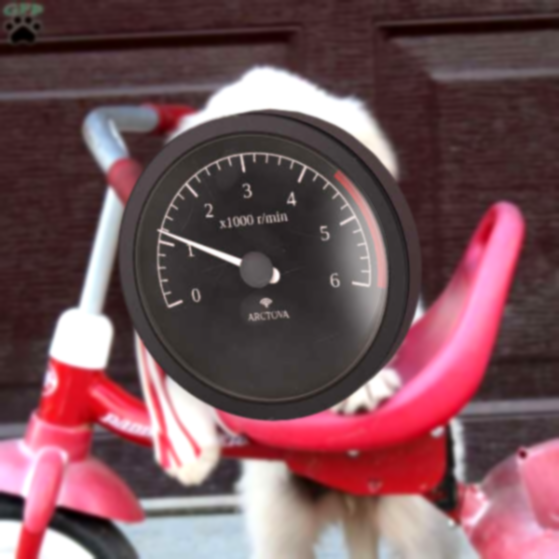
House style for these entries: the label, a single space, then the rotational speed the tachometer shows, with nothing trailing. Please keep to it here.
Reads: 1200 rpm
